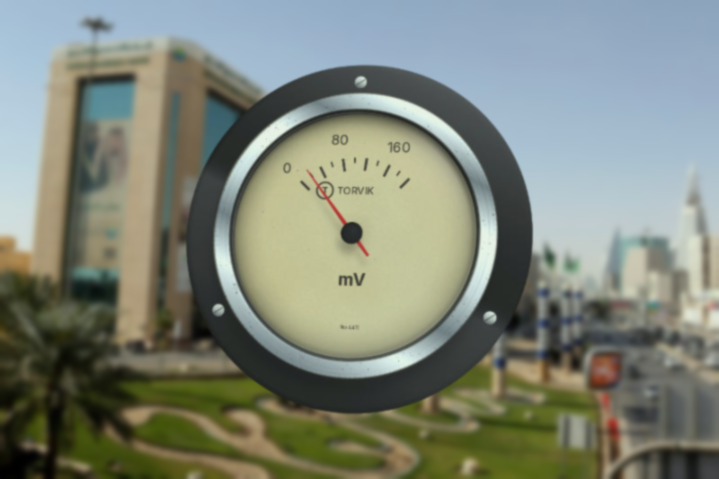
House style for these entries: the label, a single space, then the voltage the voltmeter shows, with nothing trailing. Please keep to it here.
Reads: 20 mV
